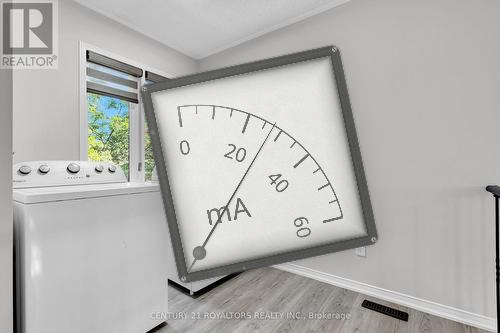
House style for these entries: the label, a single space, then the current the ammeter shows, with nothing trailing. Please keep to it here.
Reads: 27.5 mA
